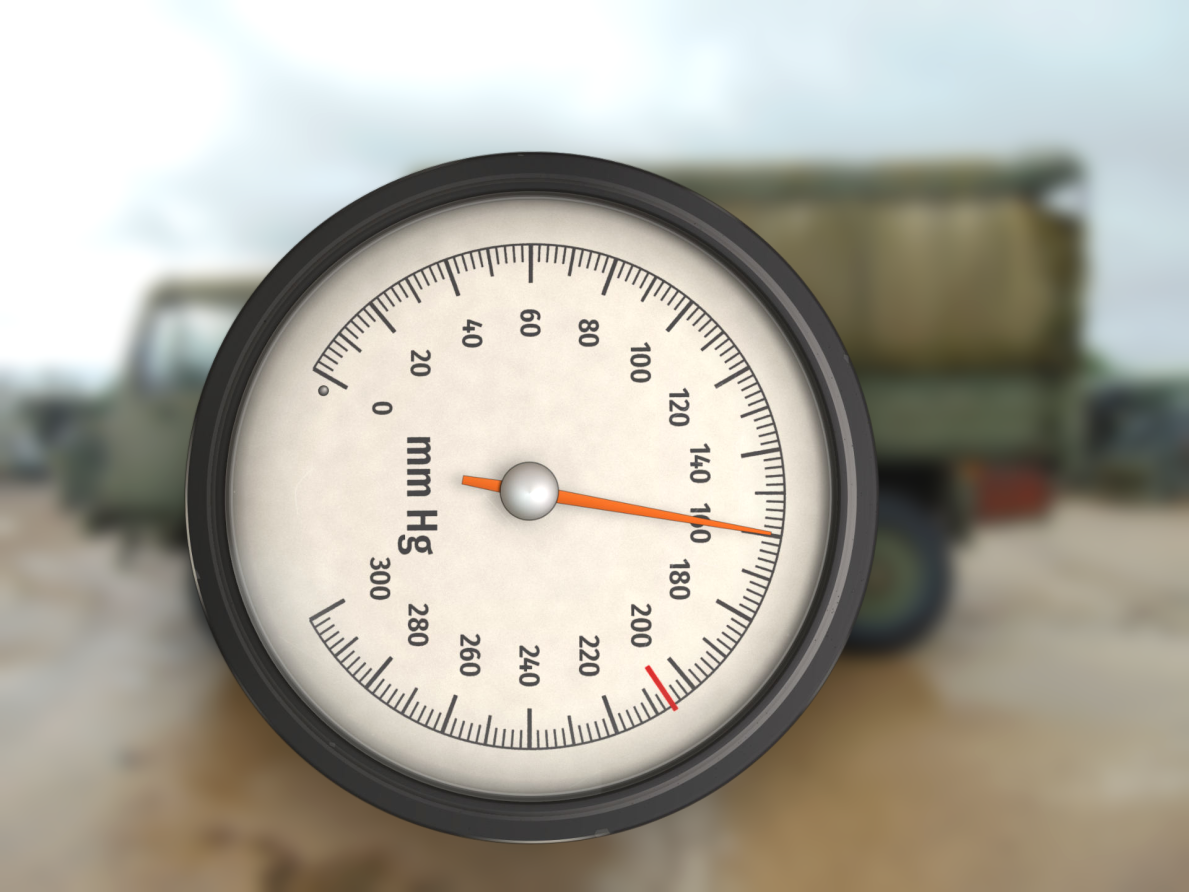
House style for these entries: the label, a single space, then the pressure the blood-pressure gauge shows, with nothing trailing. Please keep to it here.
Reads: 160 mmHg
